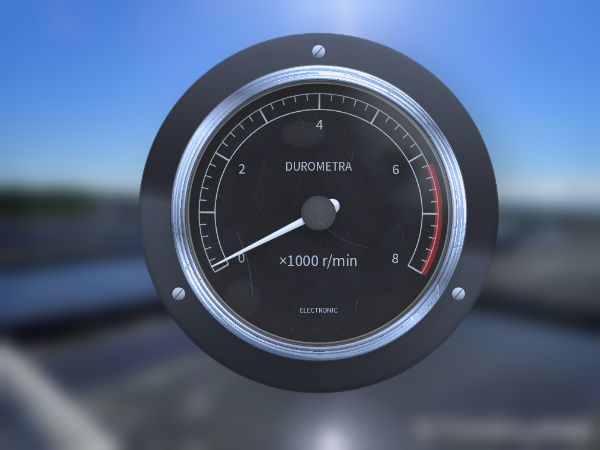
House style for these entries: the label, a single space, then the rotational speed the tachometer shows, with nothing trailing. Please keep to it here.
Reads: 100 rpm
